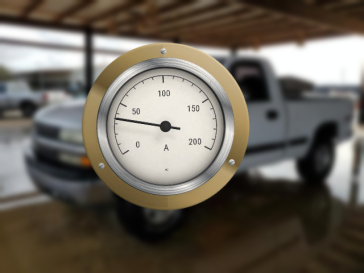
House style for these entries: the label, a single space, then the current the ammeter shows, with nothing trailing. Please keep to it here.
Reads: 35 A
